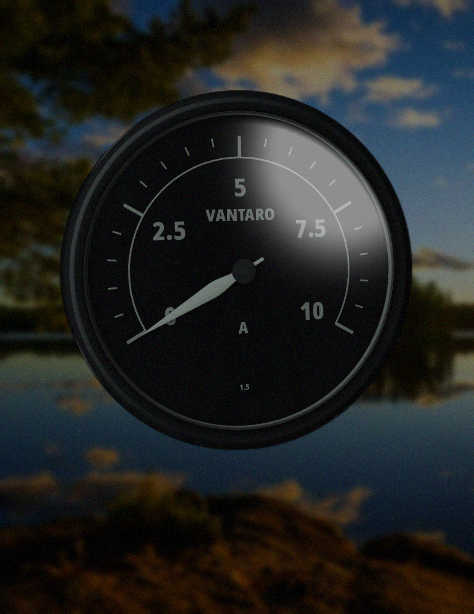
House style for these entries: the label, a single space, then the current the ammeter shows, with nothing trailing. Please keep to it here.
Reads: 0 A
